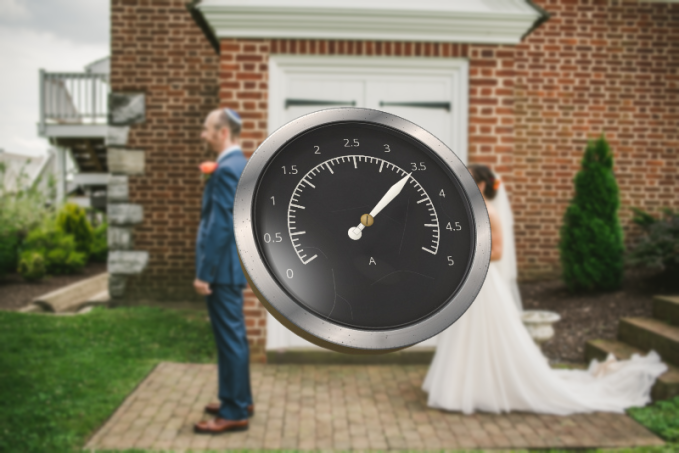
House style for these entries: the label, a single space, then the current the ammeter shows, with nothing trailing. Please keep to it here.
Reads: 3.5 A
